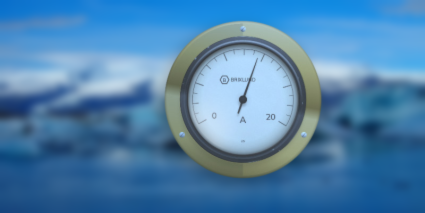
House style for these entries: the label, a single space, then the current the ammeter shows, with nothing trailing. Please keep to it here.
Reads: 11.5 A
